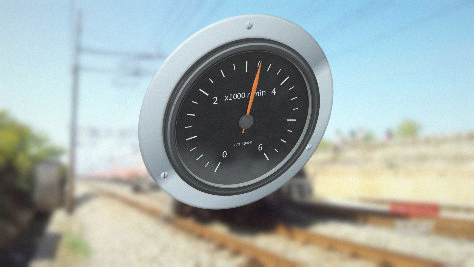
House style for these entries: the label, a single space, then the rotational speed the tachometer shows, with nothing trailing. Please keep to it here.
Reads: 3250 rpm
